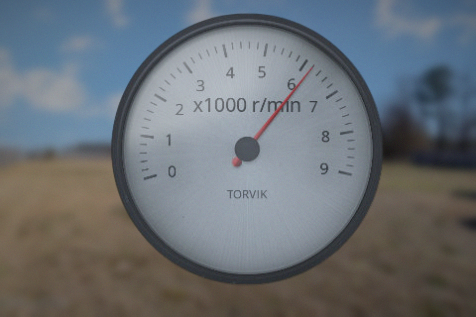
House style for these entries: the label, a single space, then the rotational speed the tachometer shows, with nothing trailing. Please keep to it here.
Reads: 6200 rpm
